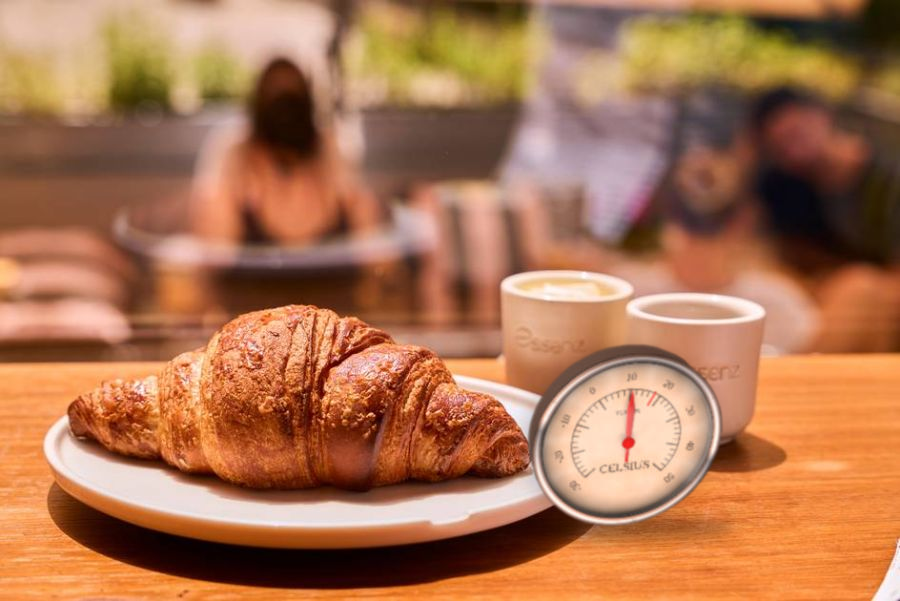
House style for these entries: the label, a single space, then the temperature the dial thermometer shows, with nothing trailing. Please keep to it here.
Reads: 10 °C
